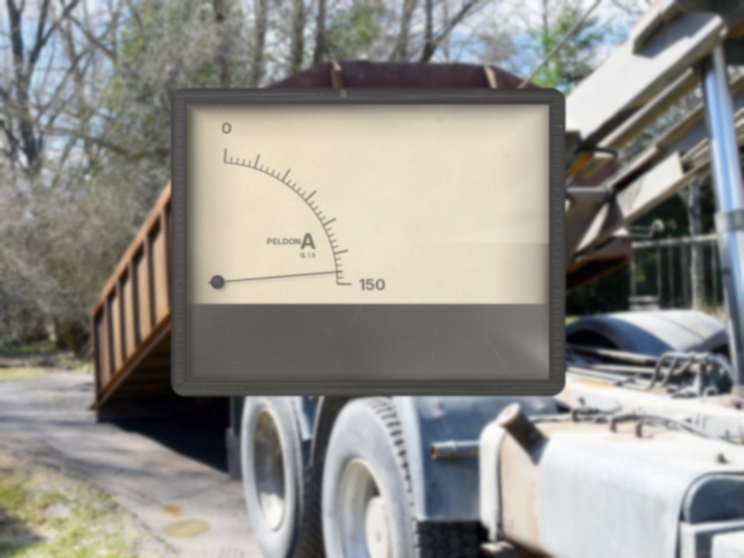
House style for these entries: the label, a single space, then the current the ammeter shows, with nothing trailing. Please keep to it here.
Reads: 140 A
